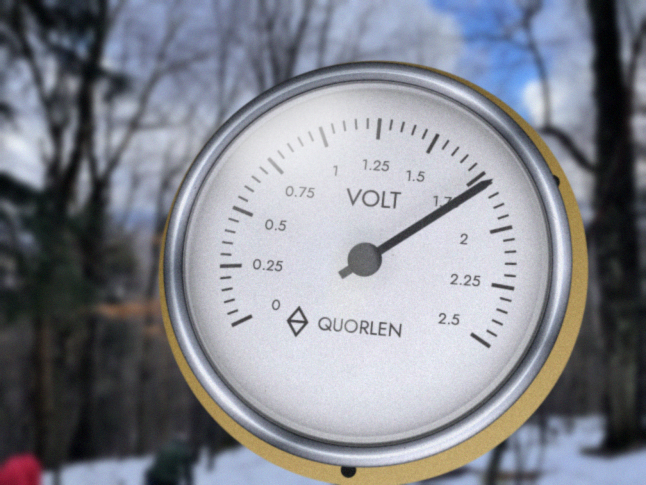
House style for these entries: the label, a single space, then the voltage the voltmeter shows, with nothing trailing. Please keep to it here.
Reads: 1.8 V
